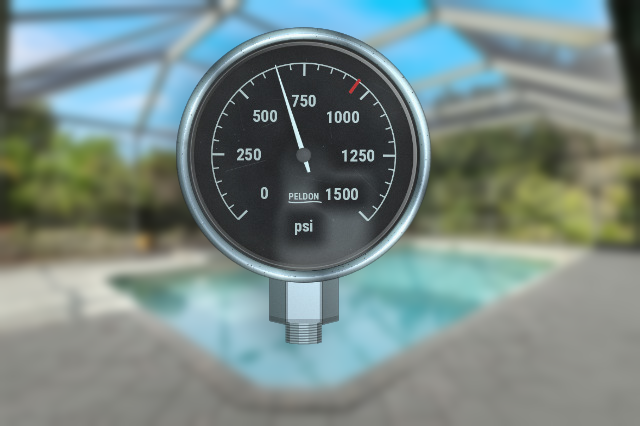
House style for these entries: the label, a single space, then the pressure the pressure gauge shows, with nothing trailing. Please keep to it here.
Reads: 650 psi
